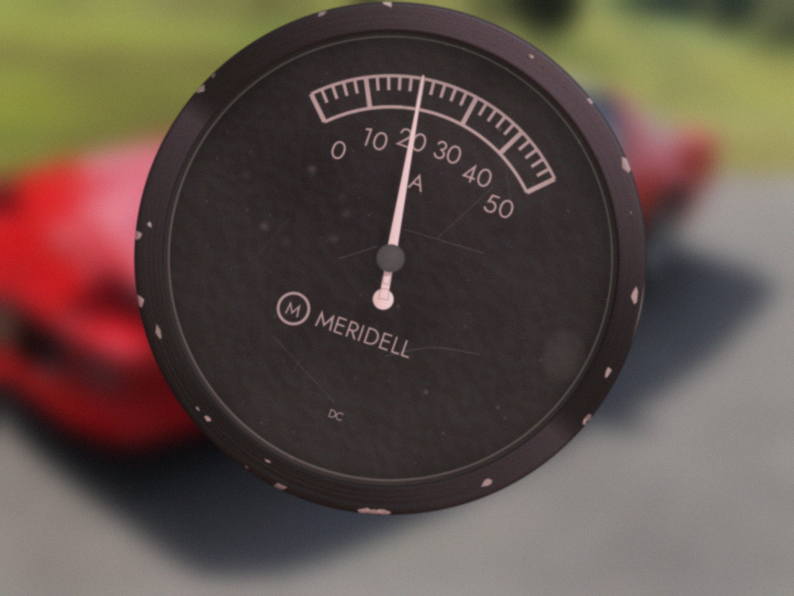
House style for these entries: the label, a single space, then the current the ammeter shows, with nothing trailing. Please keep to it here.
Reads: 20 A
